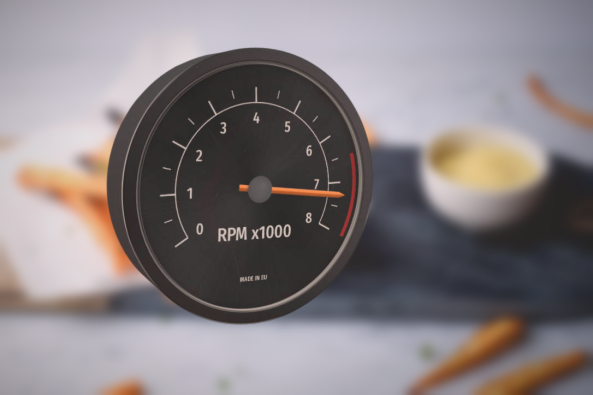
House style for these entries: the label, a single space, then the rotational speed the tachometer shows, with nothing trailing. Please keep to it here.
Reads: 7250 rpm
